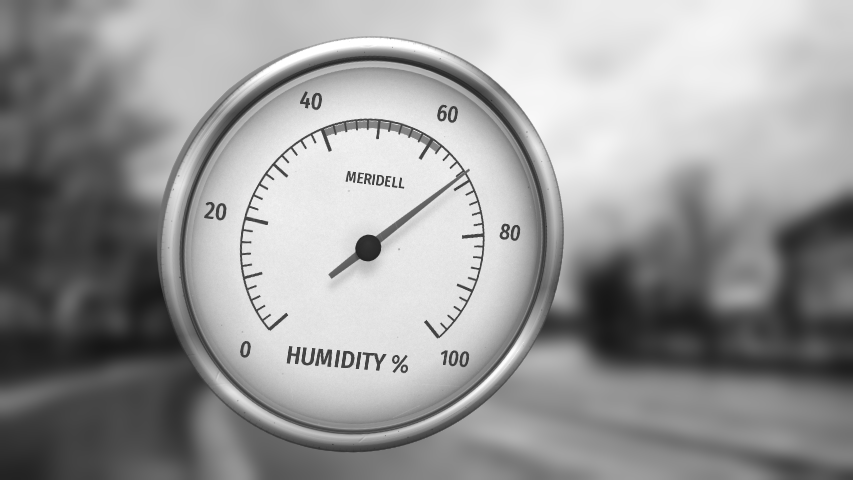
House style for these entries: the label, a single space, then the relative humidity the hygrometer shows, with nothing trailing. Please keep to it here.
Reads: 68 %
